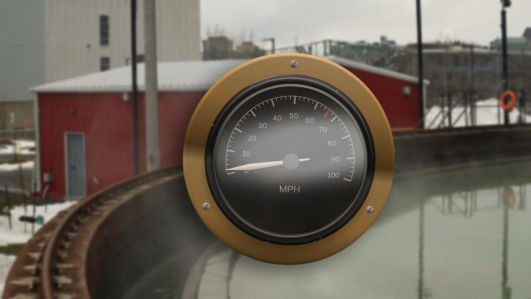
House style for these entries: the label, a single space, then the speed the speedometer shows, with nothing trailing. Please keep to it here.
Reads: 2 mph
